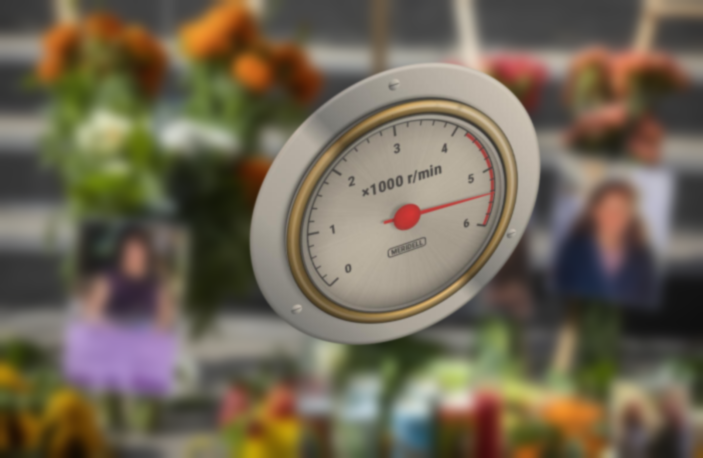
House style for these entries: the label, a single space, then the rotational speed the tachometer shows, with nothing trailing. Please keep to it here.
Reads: 5400 rpm
